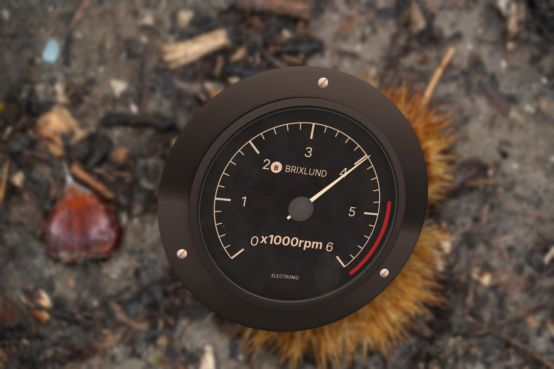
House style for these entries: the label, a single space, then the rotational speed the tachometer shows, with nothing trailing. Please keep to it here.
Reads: 4000 rpm
